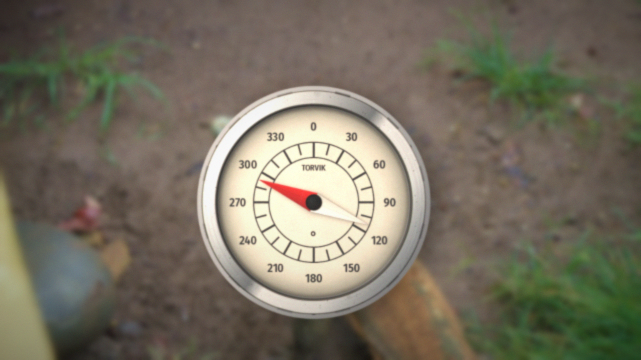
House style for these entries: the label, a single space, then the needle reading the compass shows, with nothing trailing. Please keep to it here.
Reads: 292.5 °
